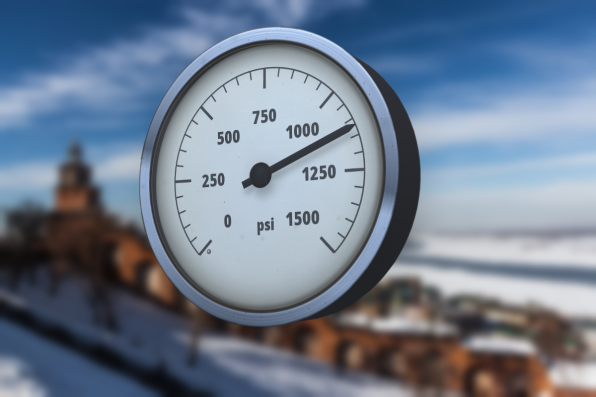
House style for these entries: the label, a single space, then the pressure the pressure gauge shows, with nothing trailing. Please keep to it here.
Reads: 1125 psi
